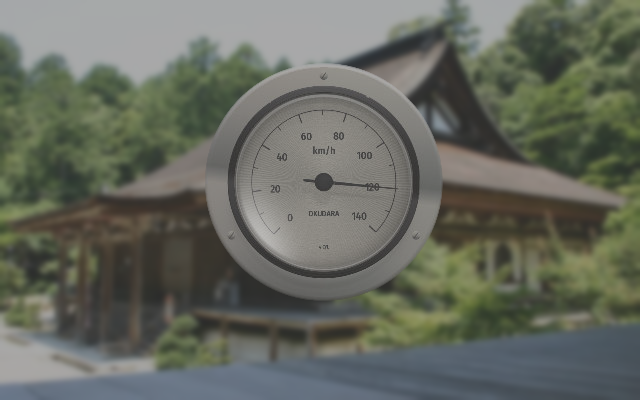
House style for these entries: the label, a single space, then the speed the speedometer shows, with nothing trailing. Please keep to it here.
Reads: 120 km/h
